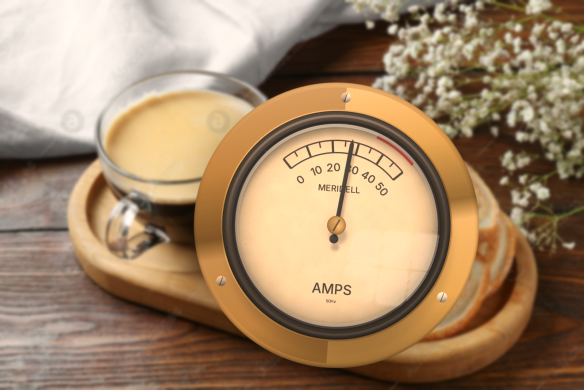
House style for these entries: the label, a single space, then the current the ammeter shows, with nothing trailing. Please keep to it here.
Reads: 27.5 A
